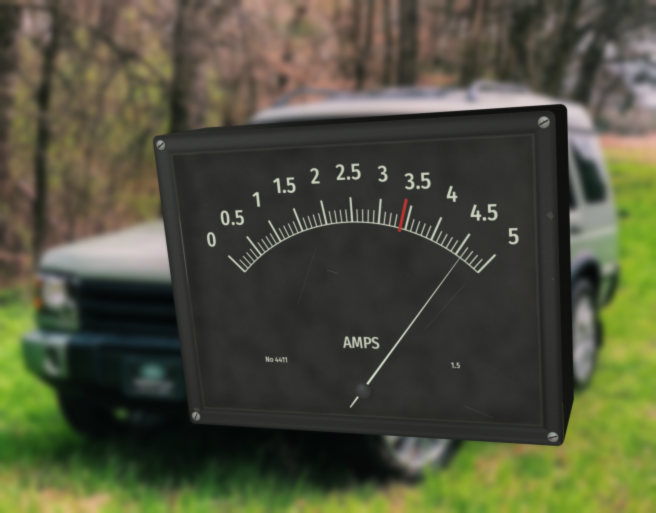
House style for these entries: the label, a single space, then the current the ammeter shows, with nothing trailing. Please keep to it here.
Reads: 4.6 A
